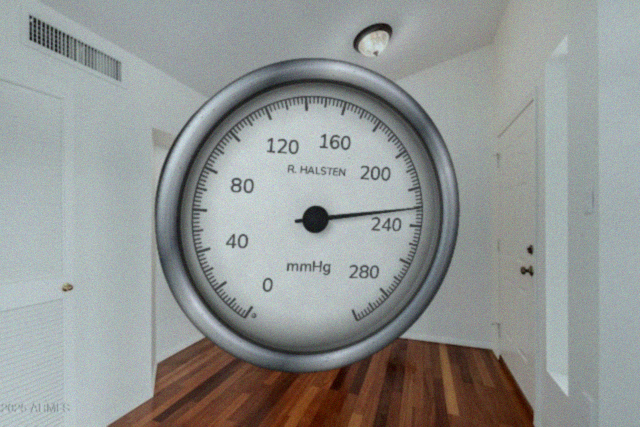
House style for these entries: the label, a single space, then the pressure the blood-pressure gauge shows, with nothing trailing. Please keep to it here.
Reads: 230 mmHg
